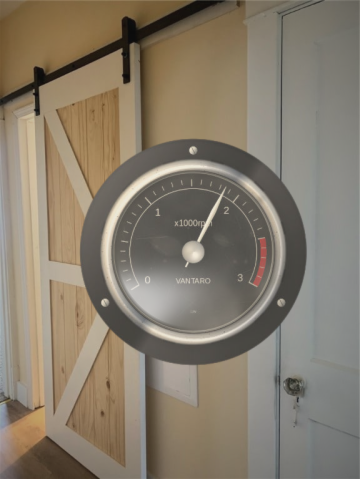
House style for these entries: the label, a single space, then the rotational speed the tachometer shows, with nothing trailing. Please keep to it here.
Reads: 1850 rpm
